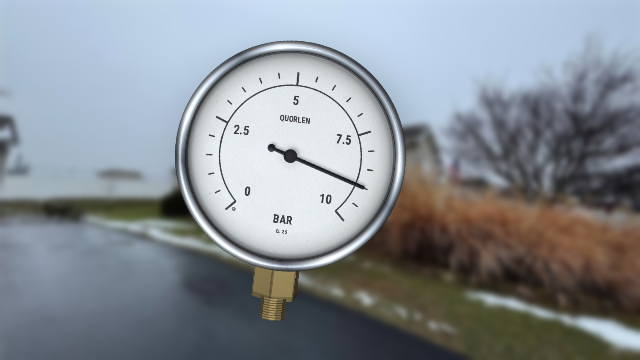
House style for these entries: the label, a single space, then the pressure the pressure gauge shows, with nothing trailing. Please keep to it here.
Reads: 9 bar
